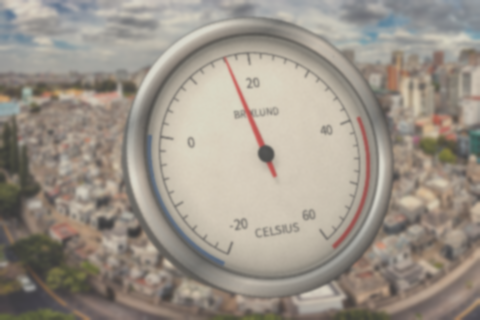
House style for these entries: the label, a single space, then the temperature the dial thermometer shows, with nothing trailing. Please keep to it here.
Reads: 16 °C
